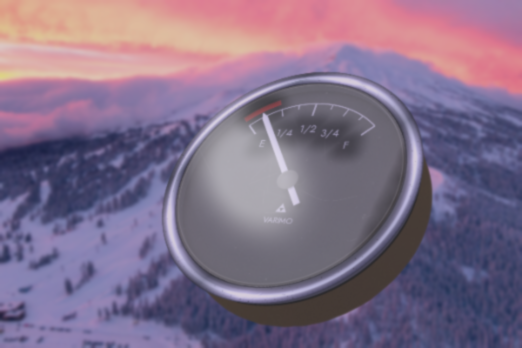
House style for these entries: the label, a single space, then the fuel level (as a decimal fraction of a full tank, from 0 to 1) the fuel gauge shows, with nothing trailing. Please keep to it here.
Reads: 0.125
